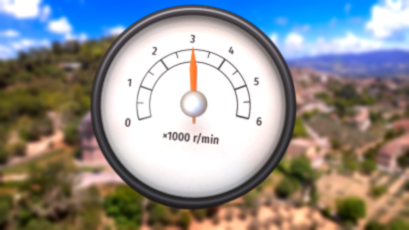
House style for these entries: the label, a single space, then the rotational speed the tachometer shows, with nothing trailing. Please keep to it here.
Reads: 3000 rpm
